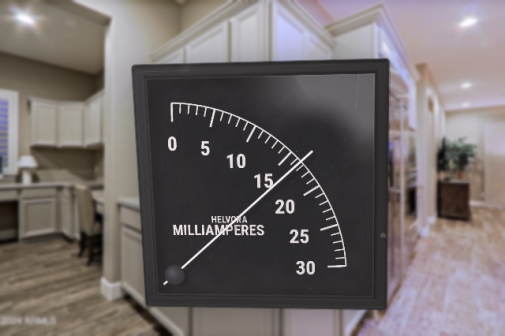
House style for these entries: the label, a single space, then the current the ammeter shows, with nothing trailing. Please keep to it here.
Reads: 16.5 mA
